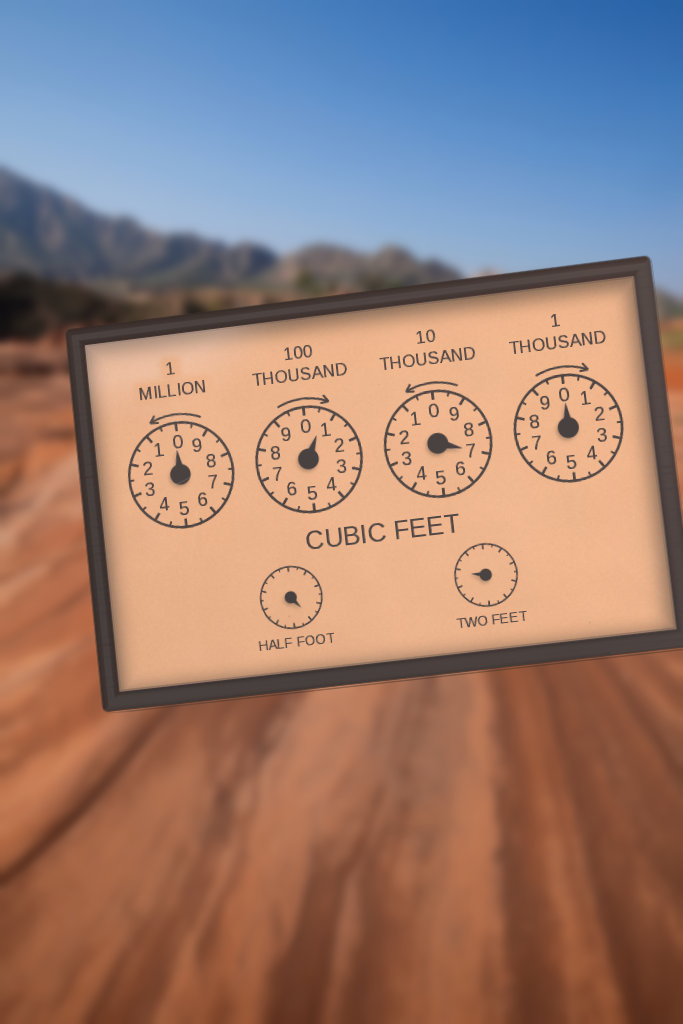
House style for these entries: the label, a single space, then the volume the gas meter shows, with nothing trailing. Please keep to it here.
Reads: 7000 ft³
